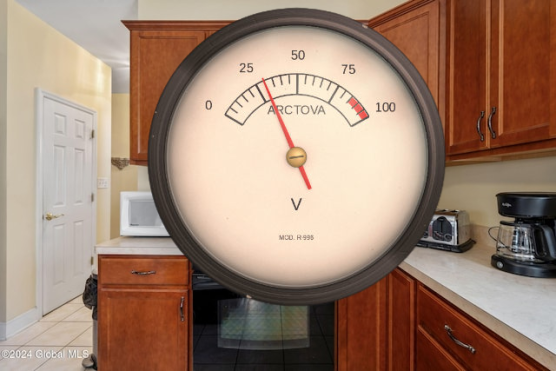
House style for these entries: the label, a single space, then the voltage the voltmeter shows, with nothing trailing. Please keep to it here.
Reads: 30 V
